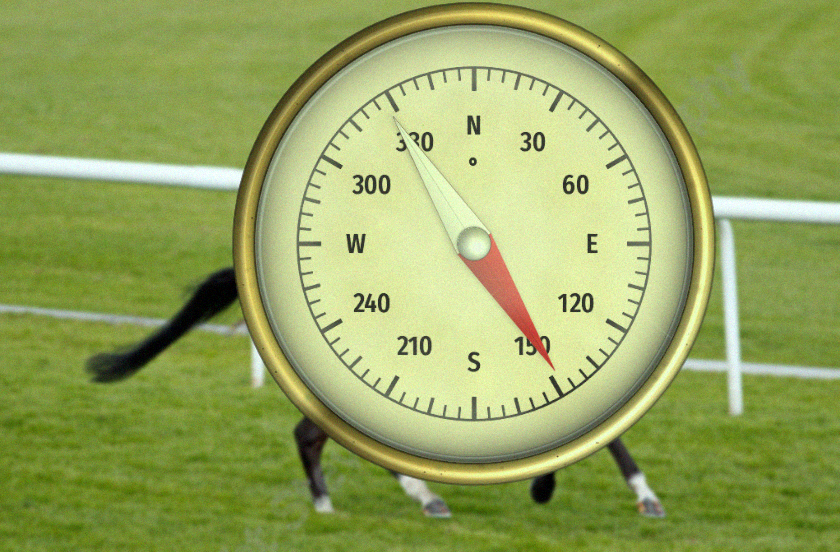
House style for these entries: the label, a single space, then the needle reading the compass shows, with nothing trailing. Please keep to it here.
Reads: 147.5 °
